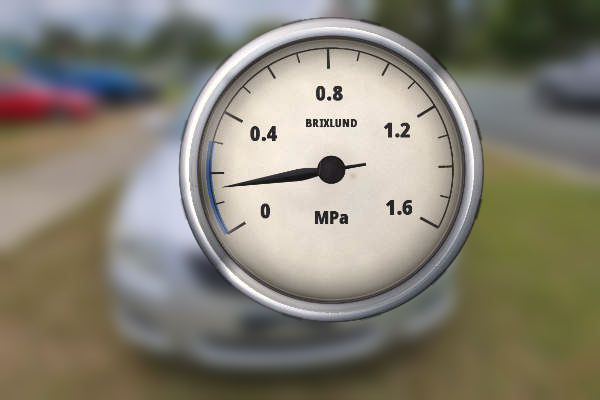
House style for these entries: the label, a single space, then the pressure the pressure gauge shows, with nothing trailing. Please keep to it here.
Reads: 0.15 MPa
